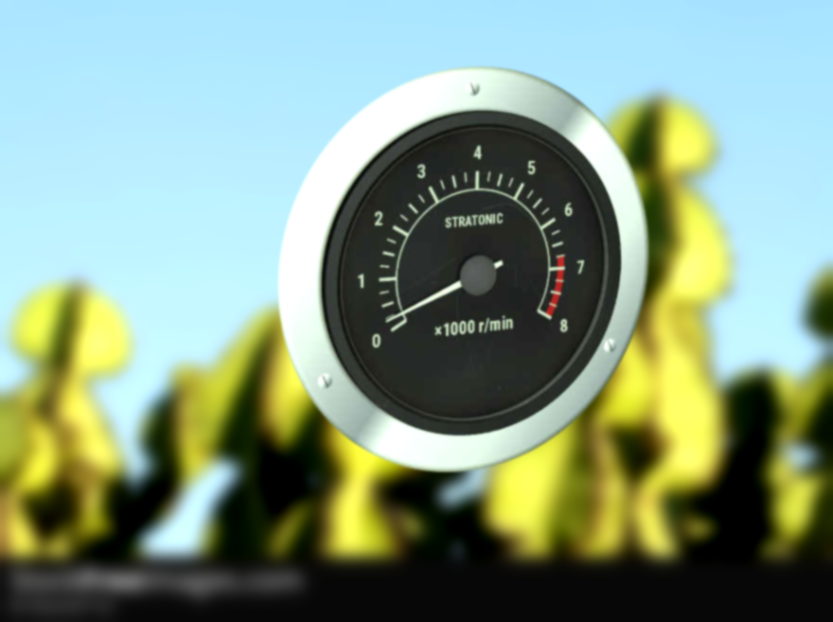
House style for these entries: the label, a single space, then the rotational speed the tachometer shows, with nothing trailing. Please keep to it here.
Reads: 250 rpm
